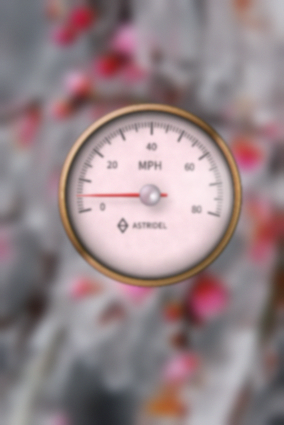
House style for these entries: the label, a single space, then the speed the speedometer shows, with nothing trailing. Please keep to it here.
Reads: 5 mph
